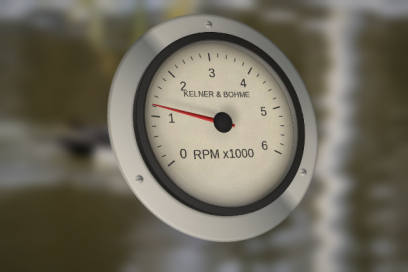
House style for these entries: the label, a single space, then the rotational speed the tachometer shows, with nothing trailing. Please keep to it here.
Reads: 1200 rpm
